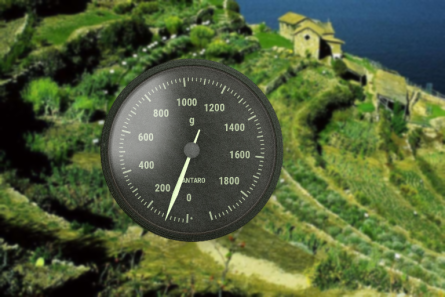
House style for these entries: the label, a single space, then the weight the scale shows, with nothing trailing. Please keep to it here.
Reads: 100 g
